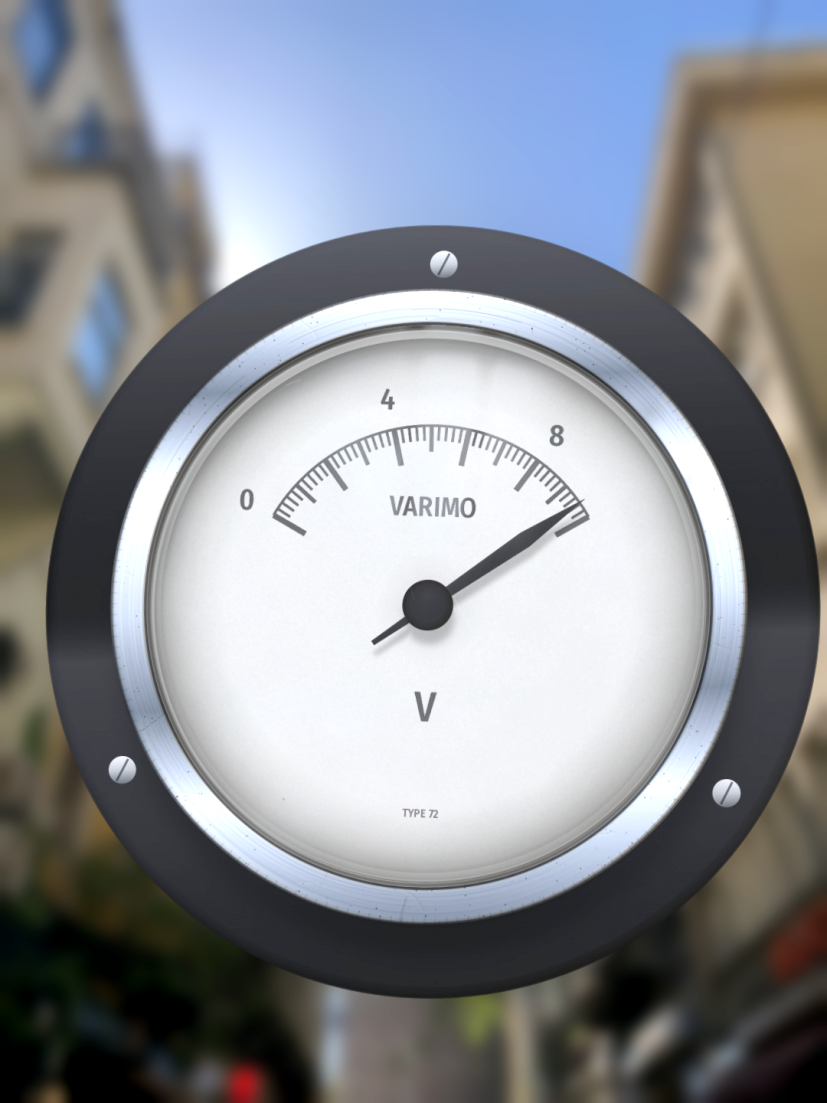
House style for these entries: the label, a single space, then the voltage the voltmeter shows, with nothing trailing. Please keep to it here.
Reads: 9.6 V
